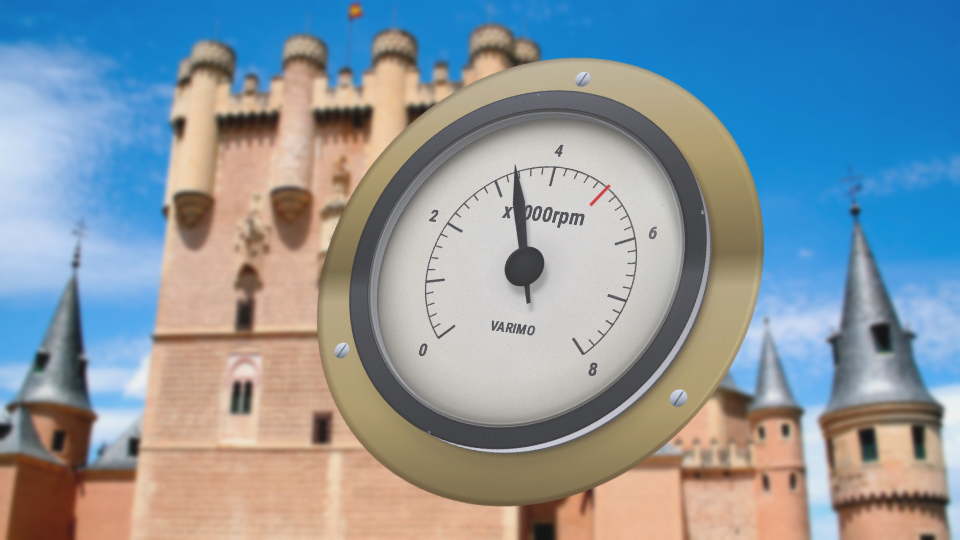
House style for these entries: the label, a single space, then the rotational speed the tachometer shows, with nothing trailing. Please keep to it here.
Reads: 3400 rpm
